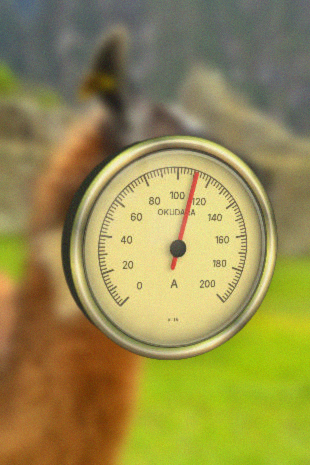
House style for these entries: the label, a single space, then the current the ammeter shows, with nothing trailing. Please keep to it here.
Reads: 110 A
